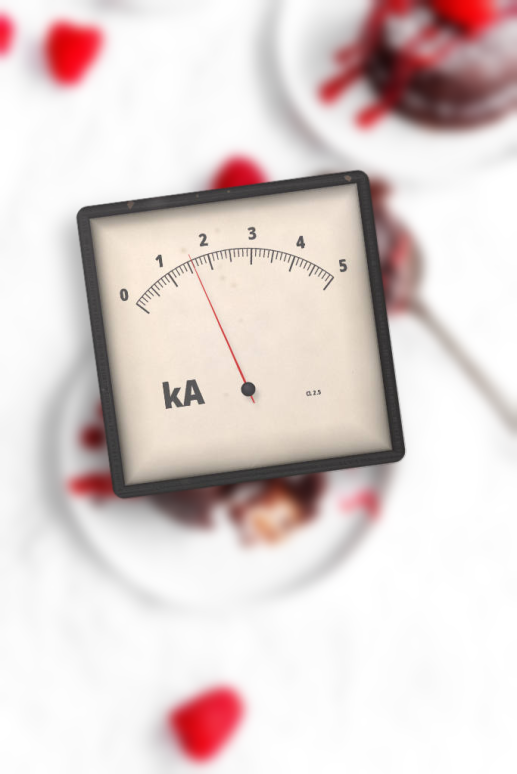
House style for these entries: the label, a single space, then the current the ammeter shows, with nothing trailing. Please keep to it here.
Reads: 1.6 kA
